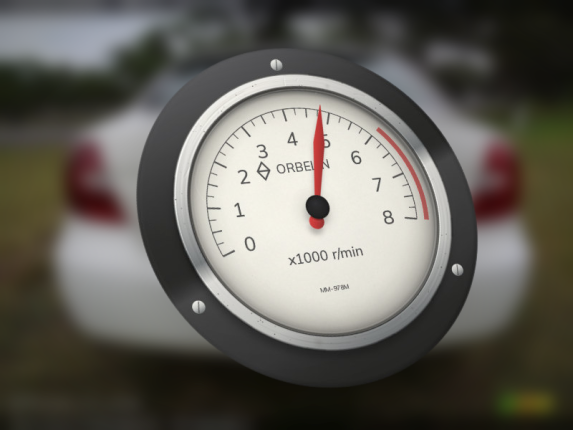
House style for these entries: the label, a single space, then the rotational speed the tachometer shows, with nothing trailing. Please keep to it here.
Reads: 4750 rpm
